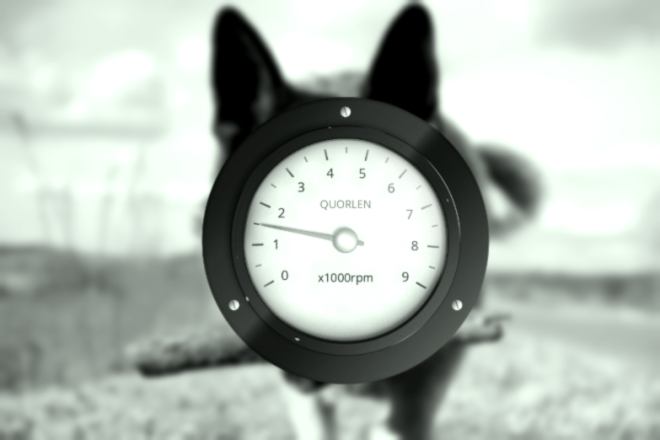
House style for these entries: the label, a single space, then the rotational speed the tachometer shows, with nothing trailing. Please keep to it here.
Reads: 1500 rpm
